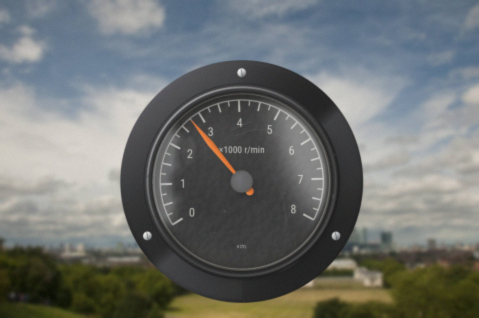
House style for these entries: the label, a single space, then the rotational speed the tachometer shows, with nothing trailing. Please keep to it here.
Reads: 2750 rpm
